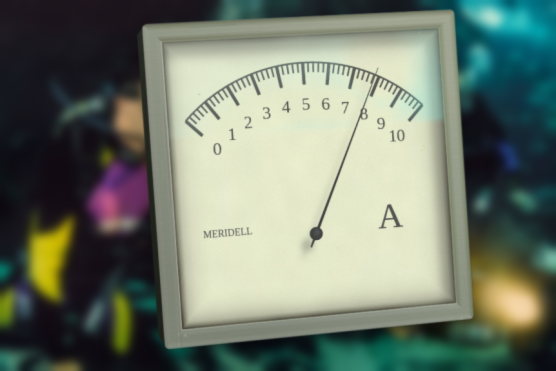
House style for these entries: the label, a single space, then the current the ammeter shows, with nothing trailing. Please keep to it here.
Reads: 7.8 A
